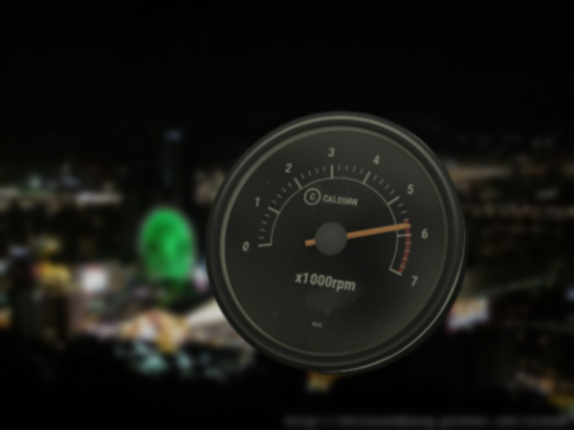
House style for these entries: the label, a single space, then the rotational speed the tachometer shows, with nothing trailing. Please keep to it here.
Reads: 5800 rpm
